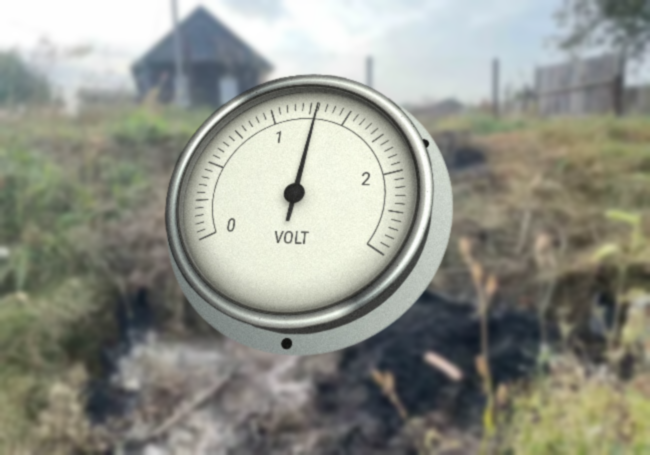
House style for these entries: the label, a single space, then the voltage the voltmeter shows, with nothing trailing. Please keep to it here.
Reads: 1.3 V
